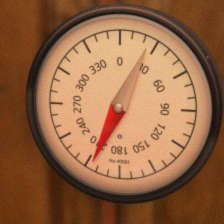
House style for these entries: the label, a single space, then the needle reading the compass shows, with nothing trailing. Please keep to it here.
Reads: 205 °
